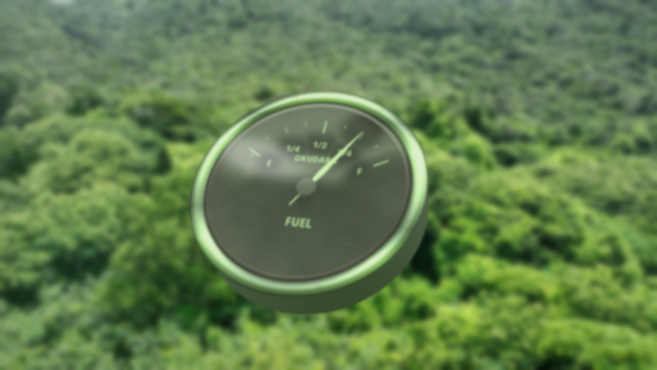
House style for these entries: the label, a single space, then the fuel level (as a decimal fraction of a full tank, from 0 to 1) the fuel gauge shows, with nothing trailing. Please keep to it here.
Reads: 0.75
